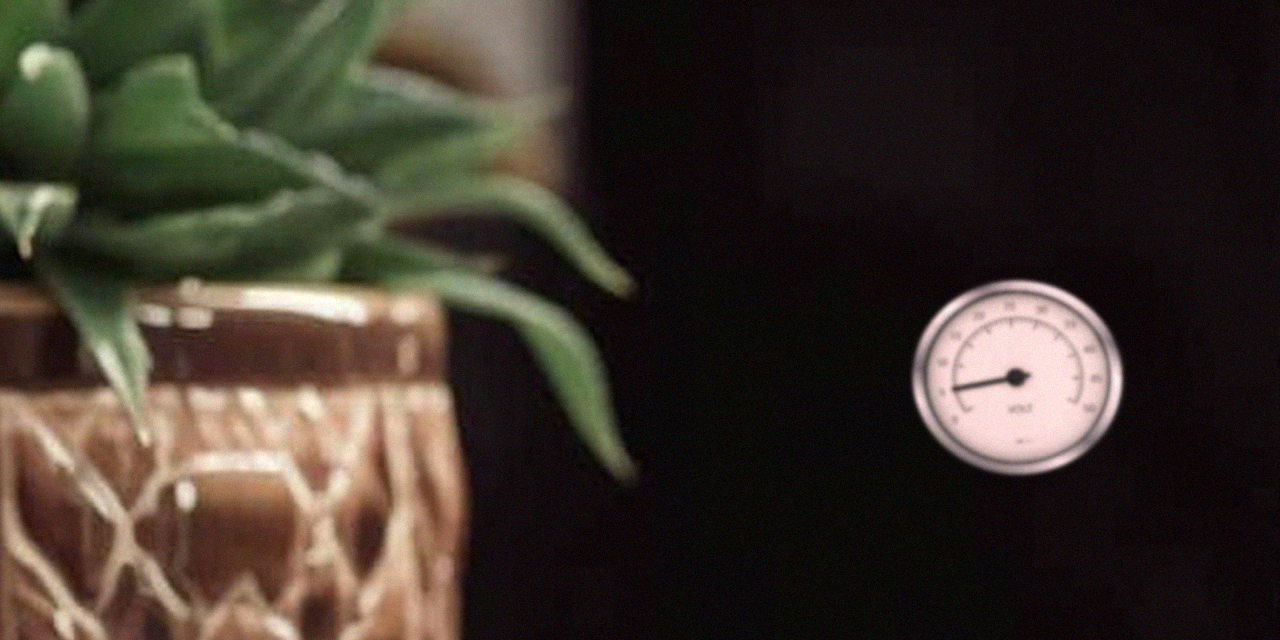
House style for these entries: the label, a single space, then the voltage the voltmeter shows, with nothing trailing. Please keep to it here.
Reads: 5 V
